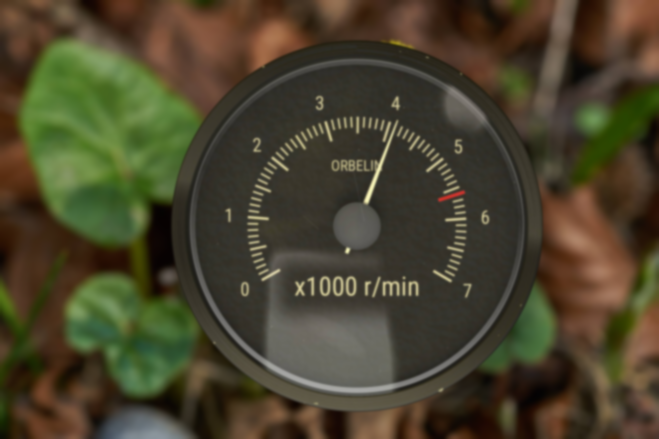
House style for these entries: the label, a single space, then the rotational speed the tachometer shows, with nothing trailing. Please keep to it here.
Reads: 4100 rpm
